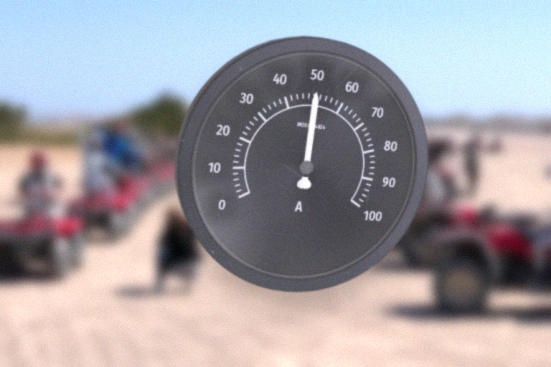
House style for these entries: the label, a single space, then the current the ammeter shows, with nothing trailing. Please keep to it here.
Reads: 50 A
